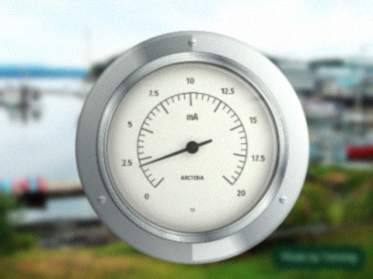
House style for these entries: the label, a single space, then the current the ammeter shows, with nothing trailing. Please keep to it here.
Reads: 2 mA
